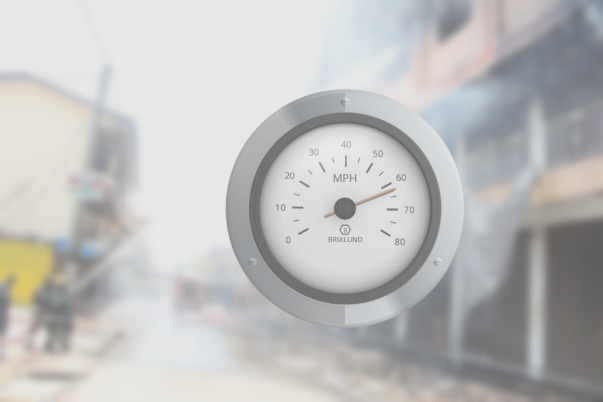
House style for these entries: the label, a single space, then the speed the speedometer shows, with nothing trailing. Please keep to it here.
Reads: 62.5 mph
